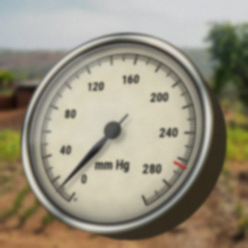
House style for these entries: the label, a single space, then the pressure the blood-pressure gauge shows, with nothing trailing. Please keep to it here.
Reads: 10 mmHg
